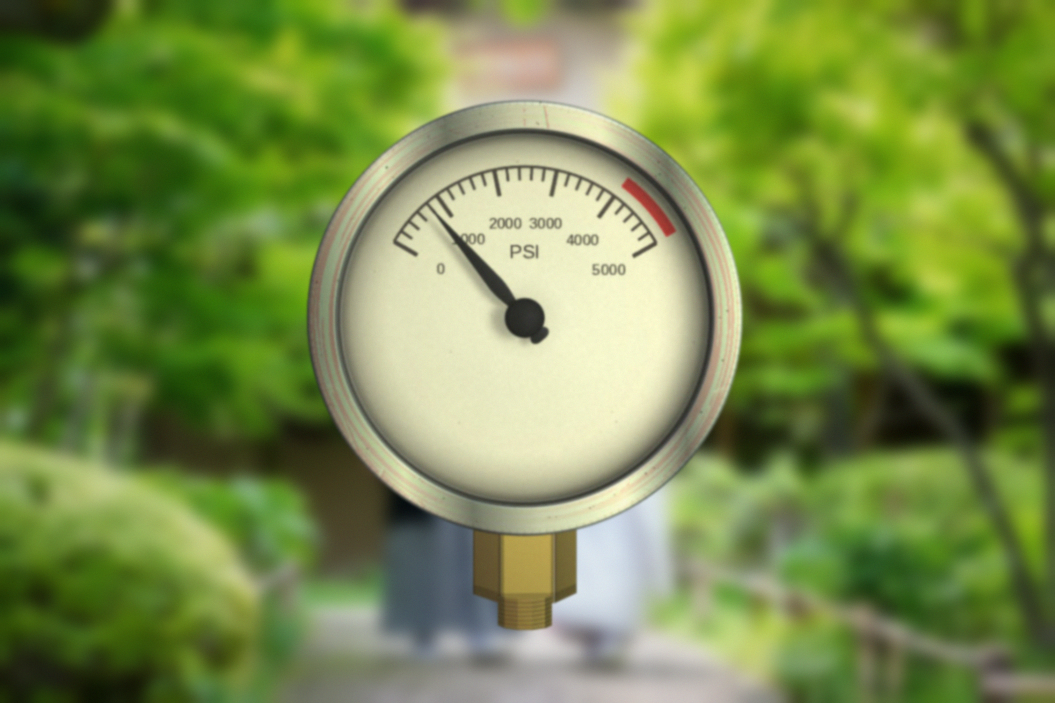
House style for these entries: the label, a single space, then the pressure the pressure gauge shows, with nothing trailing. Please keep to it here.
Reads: 800 psi
